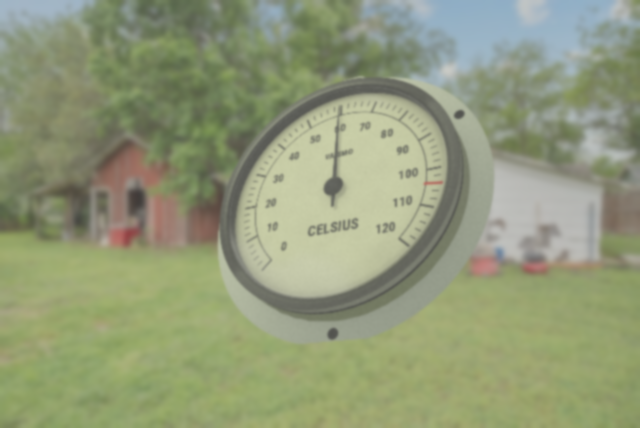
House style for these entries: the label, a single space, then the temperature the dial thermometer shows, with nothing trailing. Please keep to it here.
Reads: 60 °C
